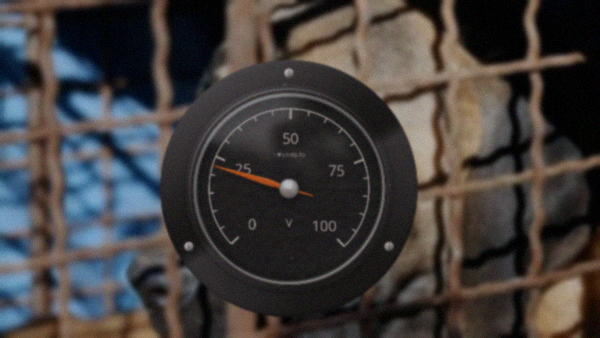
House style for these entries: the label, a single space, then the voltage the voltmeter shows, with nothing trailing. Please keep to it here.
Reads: 22.5 V
